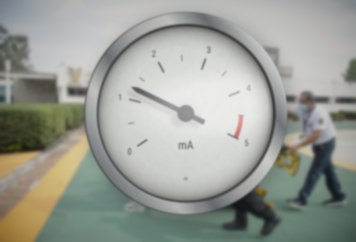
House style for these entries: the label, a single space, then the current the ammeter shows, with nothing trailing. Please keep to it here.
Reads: 1.25 mA
